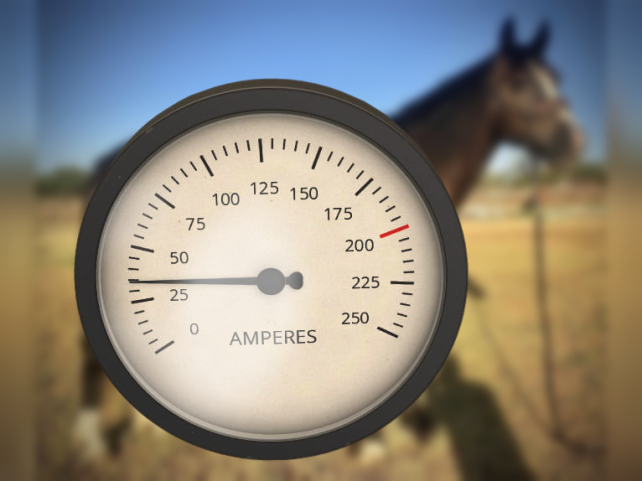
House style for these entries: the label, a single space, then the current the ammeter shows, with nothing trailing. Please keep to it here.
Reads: 35 A
